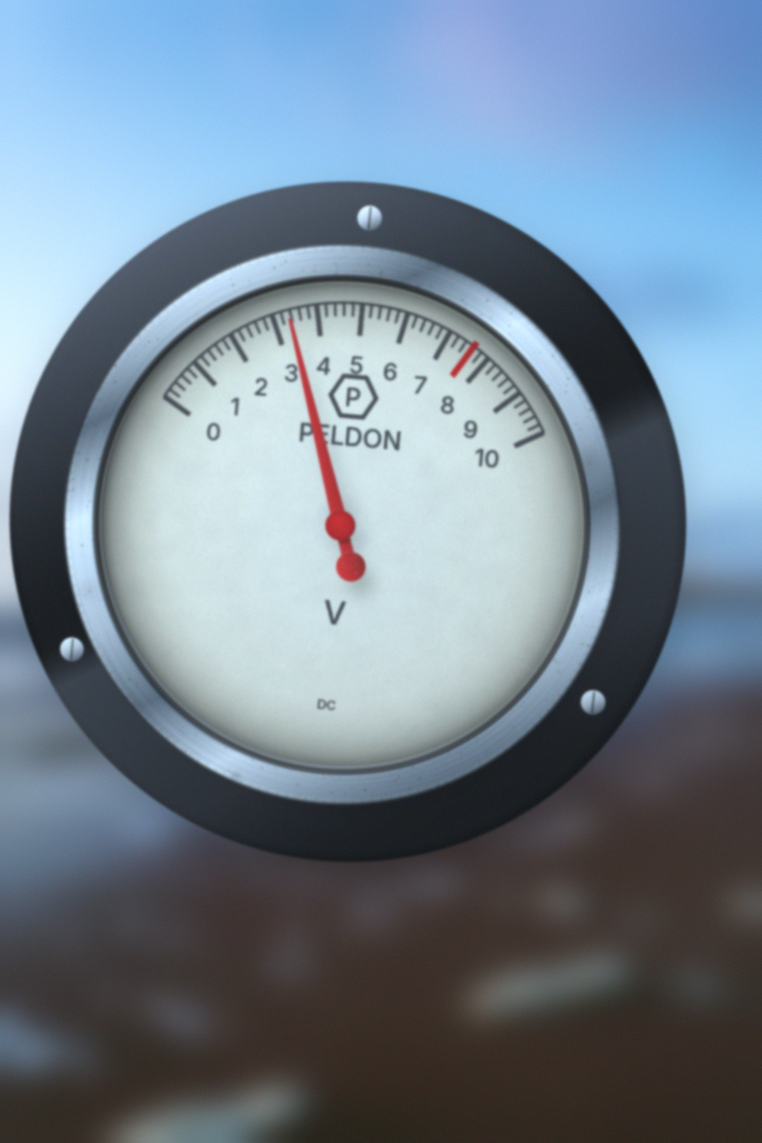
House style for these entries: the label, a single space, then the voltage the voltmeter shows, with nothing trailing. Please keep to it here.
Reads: 3.4 V
